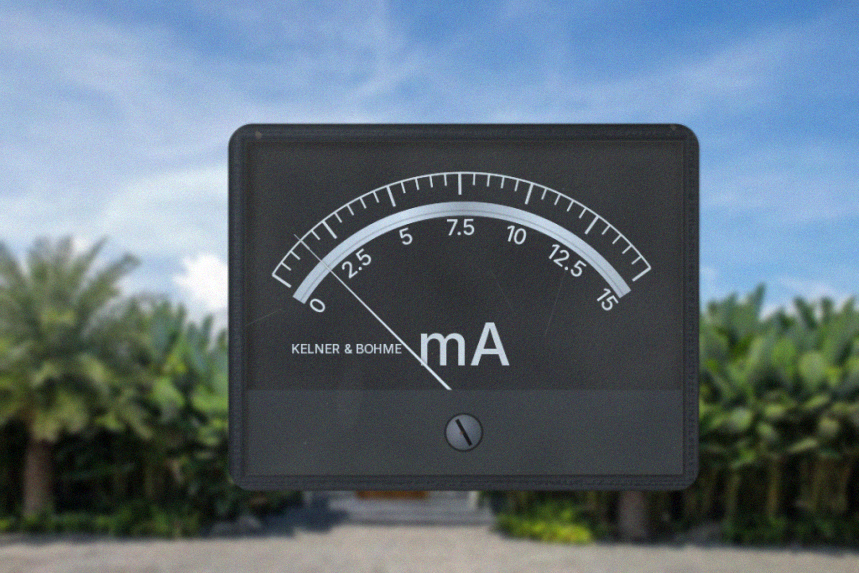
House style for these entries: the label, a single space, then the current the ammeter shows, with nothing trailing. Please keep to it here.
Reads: 1.5 mA
